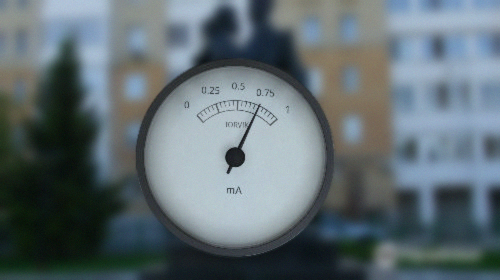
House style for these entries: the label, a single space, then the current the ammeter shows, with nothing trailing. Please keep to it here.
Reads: 0.75 mA
